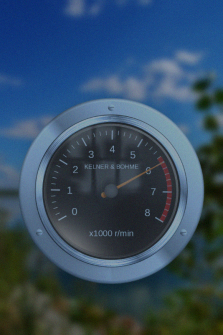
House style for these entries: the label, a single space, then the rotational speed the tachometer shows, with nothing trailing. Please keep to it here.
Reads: 6000 rpm
